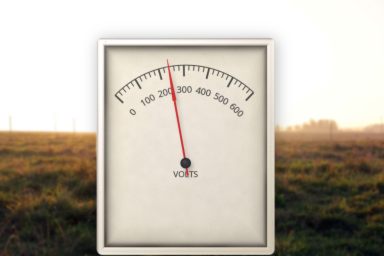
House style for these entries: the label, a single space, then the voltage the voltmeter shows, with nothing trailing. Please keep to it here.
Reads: 240 V
